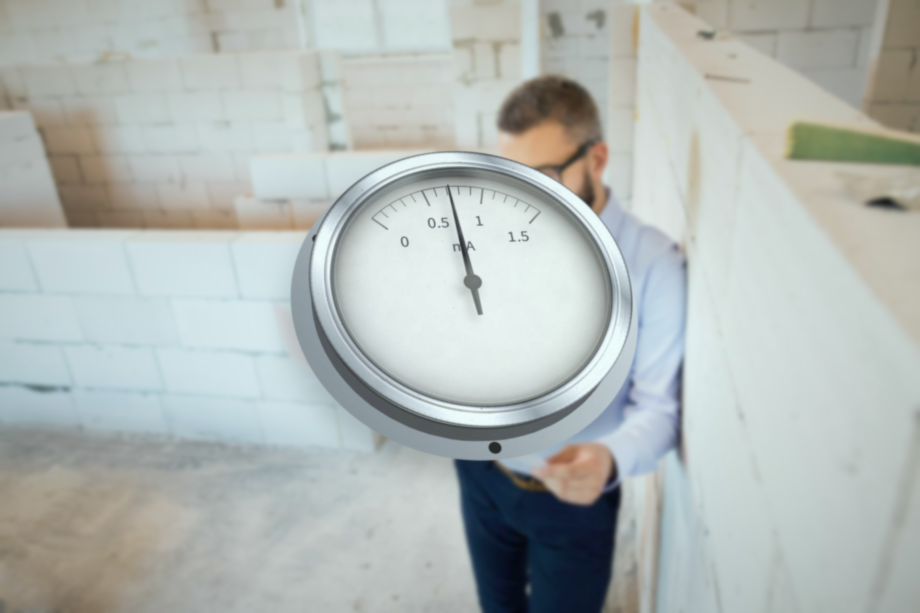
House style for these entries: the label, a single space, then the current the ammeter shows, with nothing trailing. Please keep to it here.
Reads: 0.7 mA
